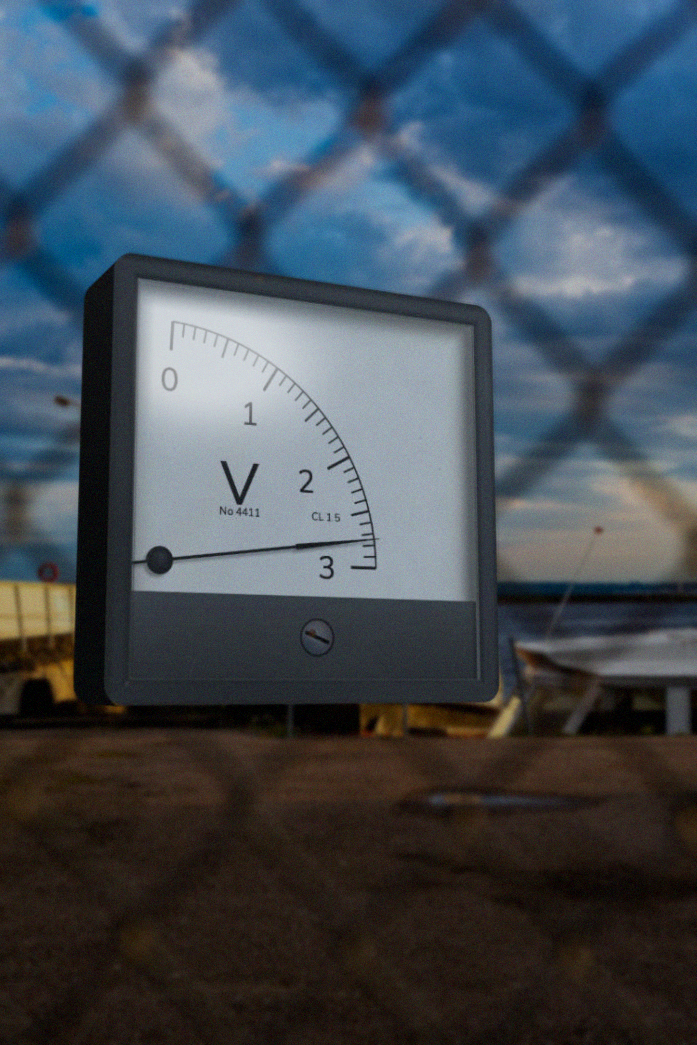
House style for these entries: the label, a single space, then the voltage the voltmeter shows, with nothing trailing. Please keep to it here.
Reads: 2.75 V
